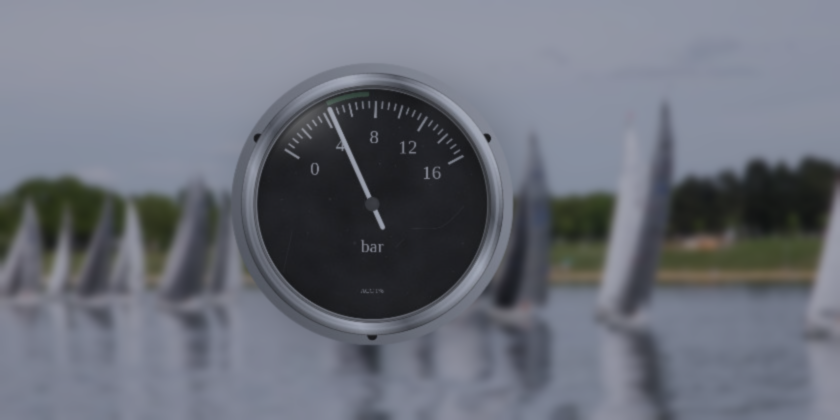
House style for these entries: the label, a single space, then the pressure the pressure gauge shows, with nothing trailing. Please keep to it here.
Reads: 4.5 bar
